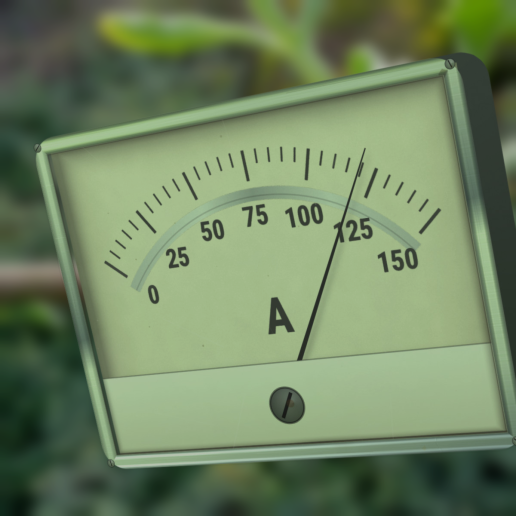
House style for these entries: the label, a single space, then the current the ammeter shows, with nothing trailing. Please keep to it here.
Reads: 120 A
